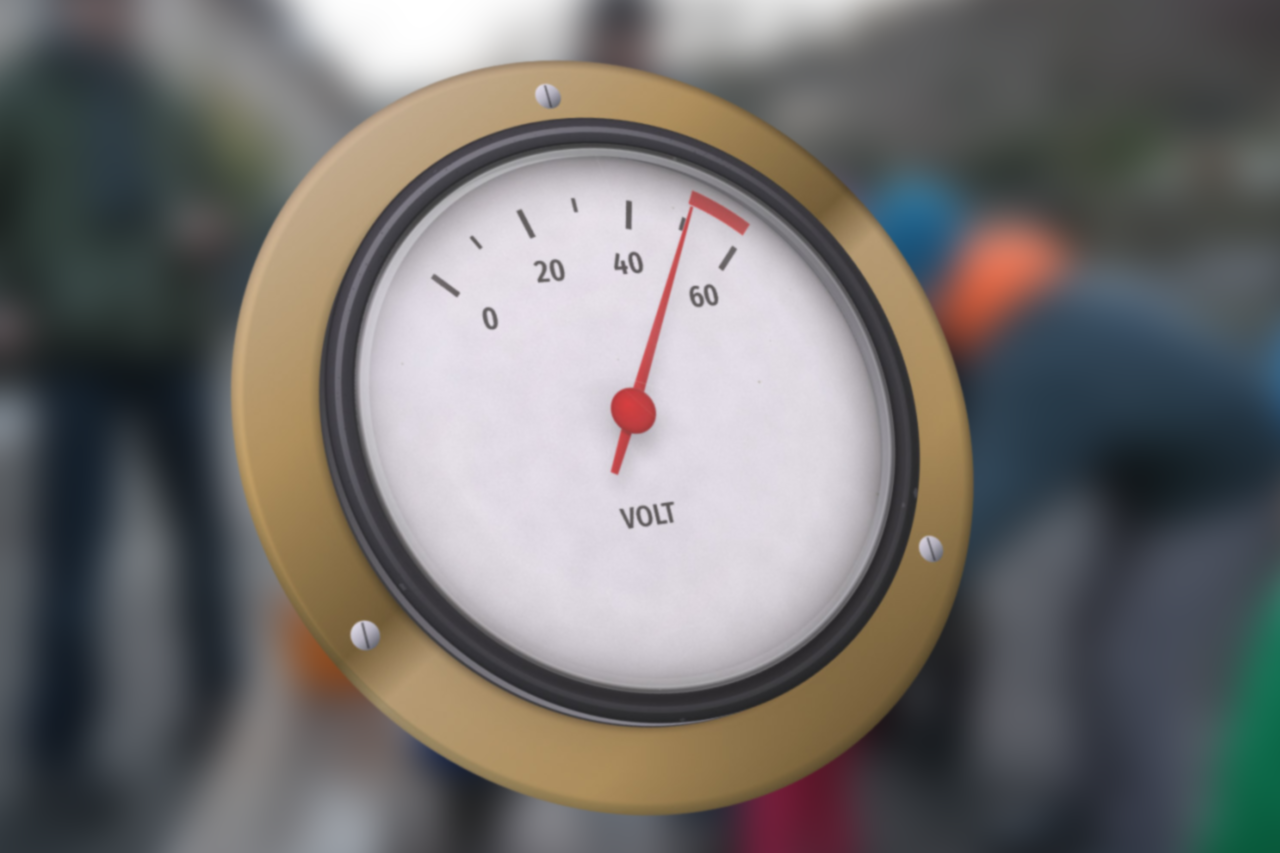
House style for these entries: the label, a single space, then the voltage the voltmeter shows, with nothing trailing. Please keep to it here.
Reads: 50 V
